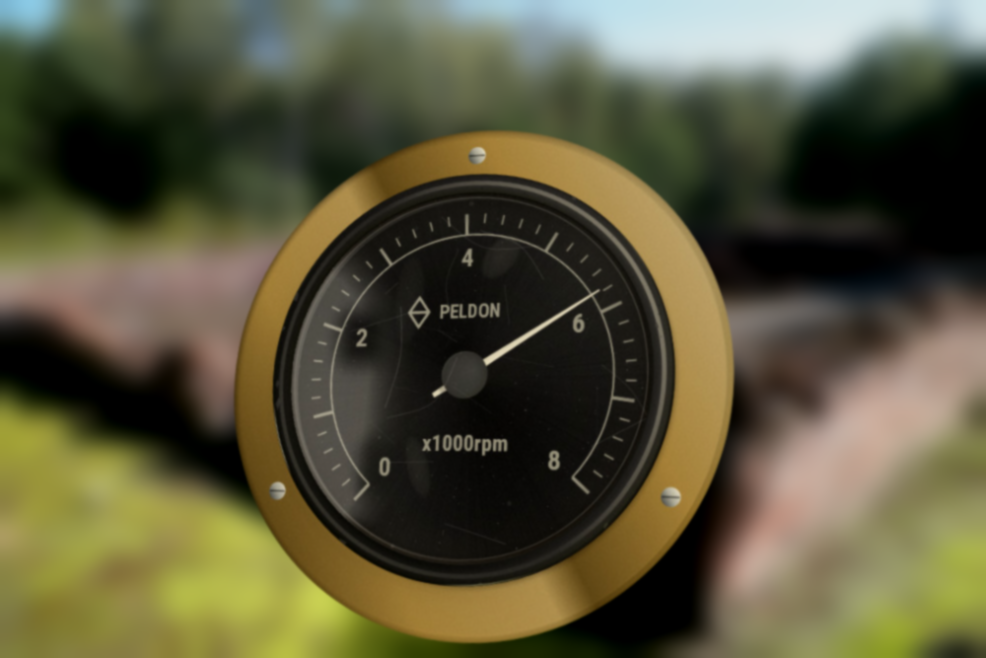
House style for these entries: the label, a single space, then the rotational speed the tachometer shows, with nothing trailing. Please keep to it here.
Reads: 5800 rpm
